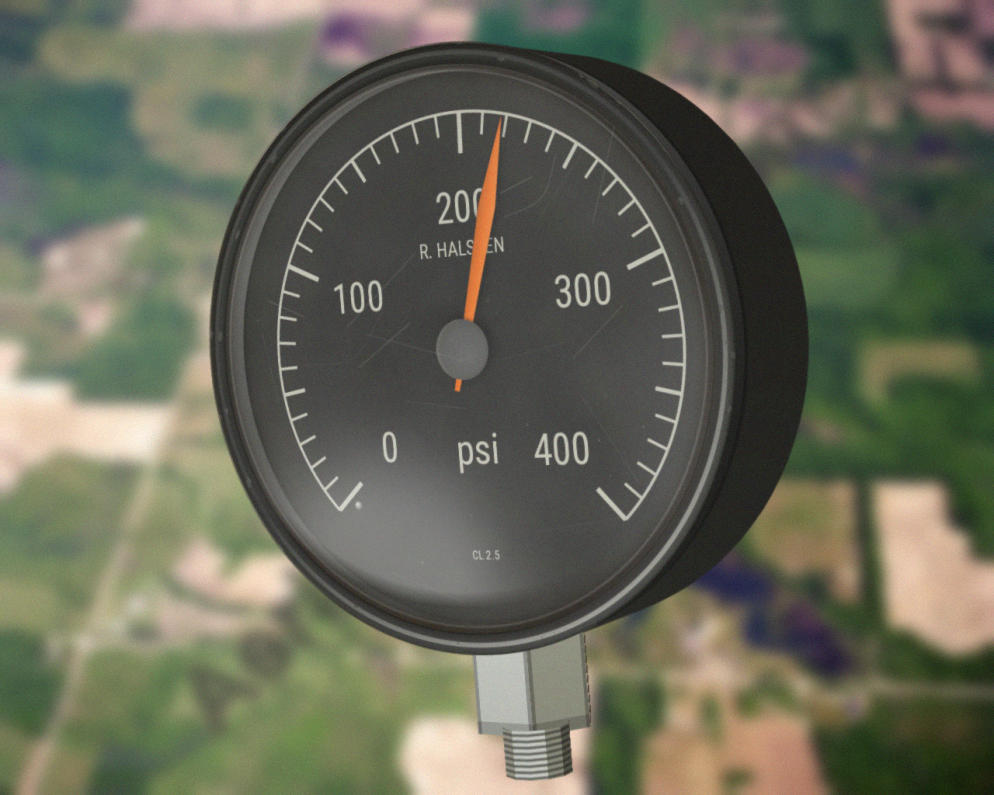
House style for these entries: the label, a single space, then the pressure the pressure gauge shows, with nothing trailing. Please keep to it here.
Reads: 220 psi
